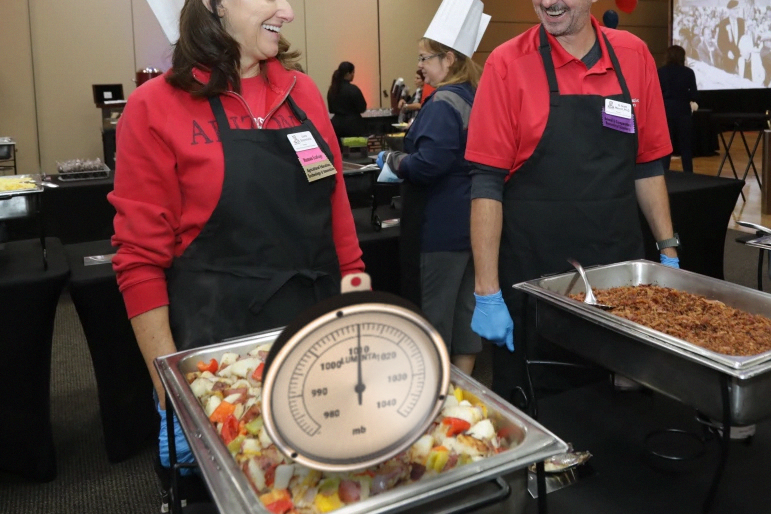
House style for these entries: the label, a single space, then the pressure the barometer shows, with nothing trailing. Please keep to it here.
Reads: 1010 mbar
